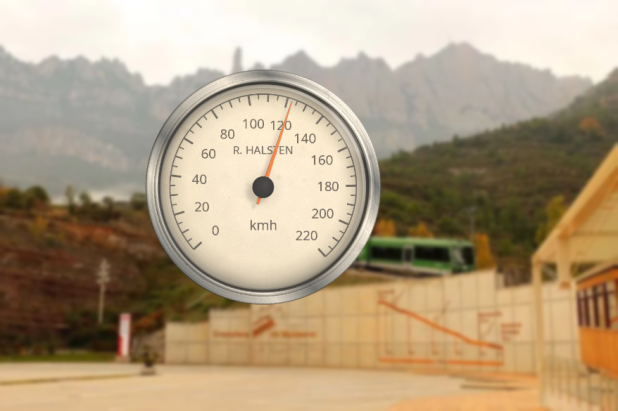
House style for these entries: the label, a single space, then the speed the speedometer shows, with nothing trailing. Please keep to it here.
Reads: 122.5 km/h
